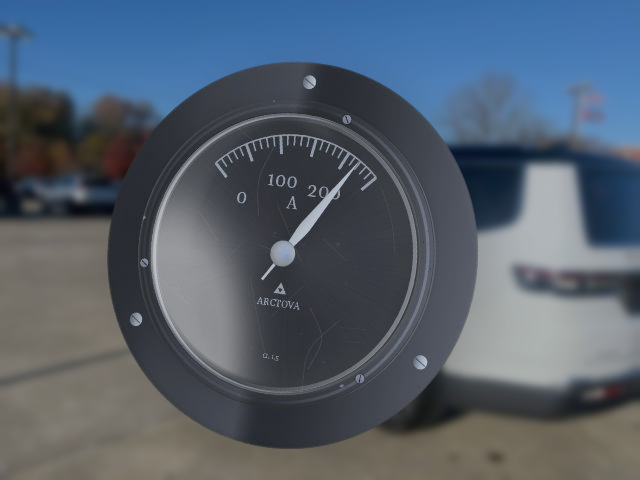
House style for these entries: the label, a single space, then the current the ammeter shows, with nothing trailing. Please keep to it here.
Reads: 220 A
